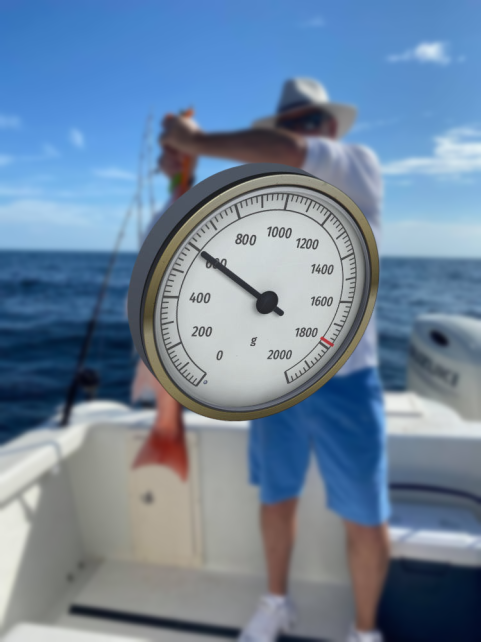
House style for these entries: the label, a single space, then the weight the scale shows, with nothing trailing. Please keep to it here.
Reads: 600 g
